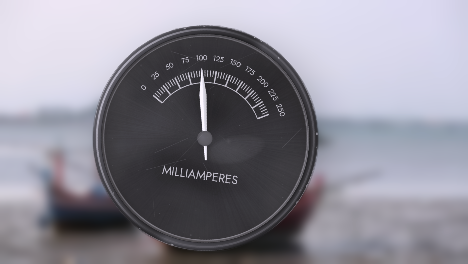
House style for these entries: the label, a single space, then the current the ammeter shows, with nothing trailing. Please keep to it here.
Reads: 100 mA
